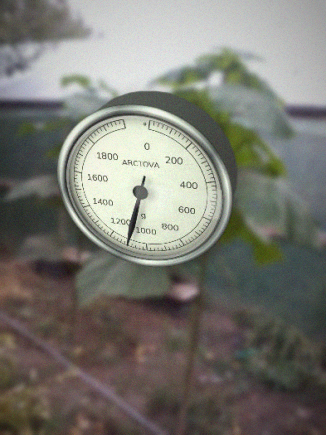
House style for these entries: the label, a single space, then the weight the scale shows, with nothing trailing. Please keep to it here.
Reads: 1100 g
